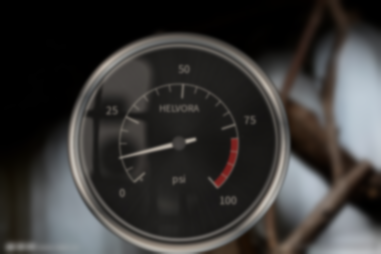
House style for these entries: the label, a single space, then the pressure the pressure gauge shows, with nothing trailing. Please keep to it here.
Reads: 10 psi
